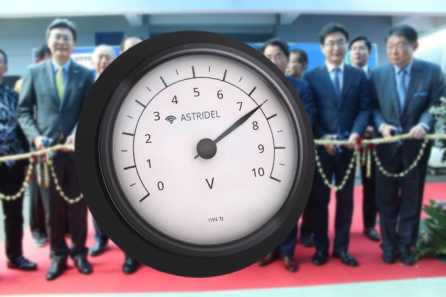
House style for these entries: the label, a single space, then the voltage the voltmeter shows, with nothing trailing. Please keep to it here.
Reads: 7.5 V
